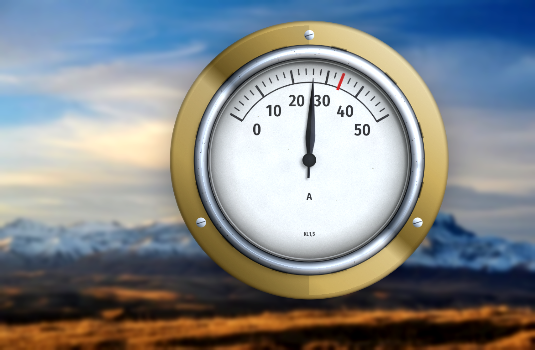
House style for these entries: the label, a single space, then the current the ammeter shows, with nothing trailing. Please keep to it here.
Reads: 26 A
